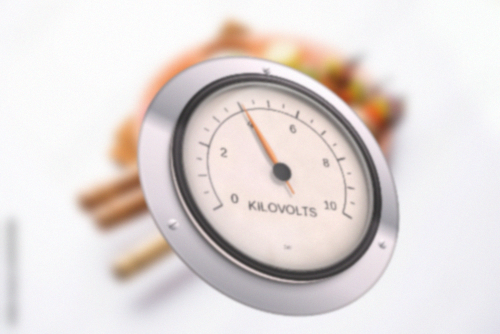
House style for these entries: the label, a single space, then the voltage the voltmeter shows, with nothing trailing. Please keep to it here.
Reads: 4 kV
